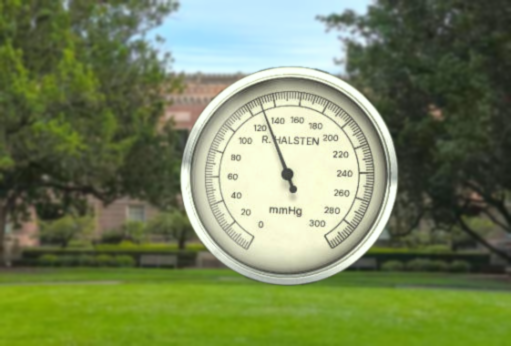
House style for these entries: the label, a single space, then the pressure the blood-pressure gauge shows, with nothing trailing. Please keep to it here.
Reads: 130 mmHg
